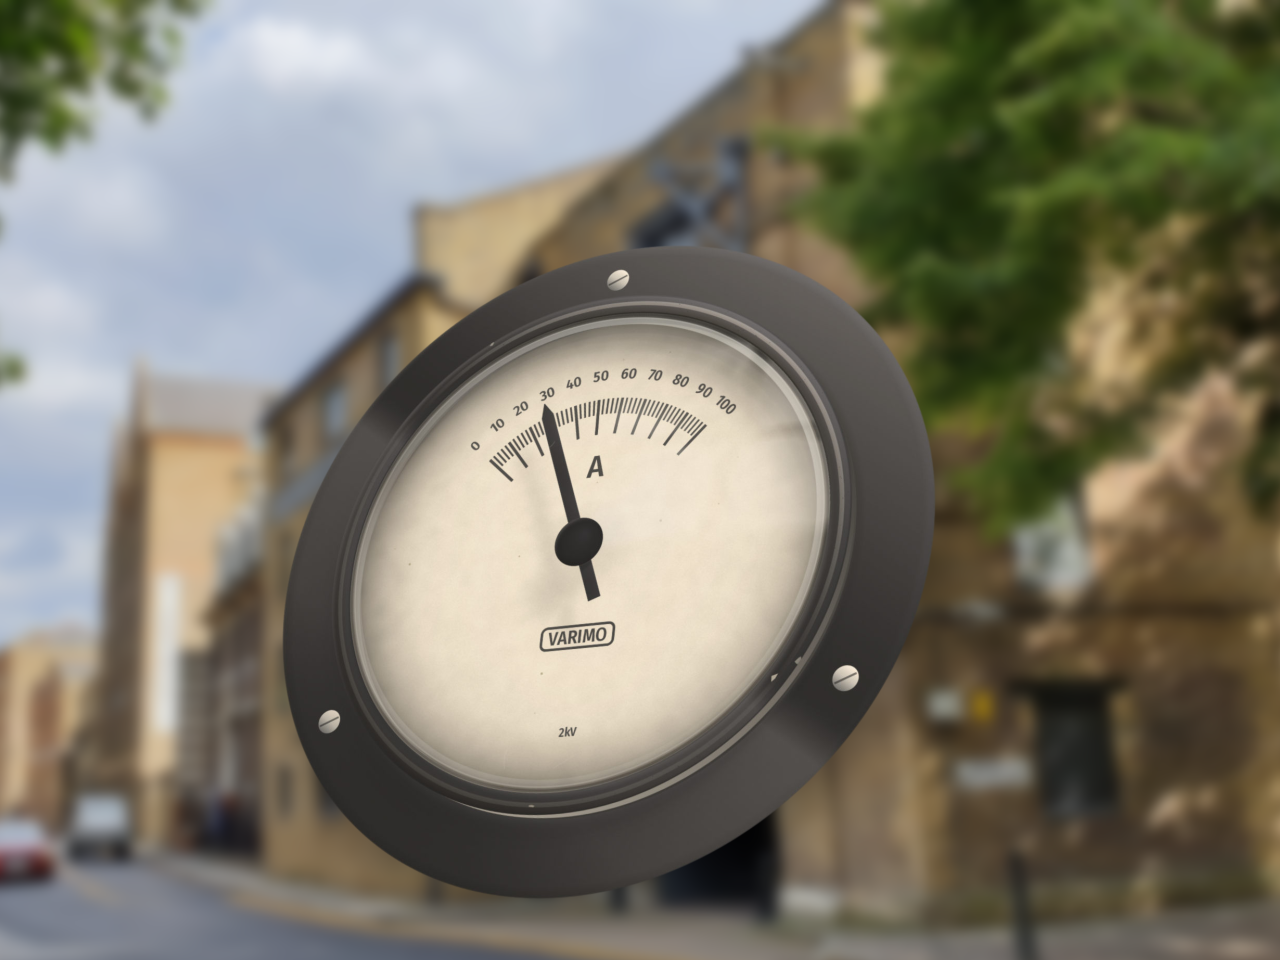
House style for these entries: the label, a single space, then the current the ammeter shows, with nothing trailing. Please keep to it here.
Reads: 30 A
